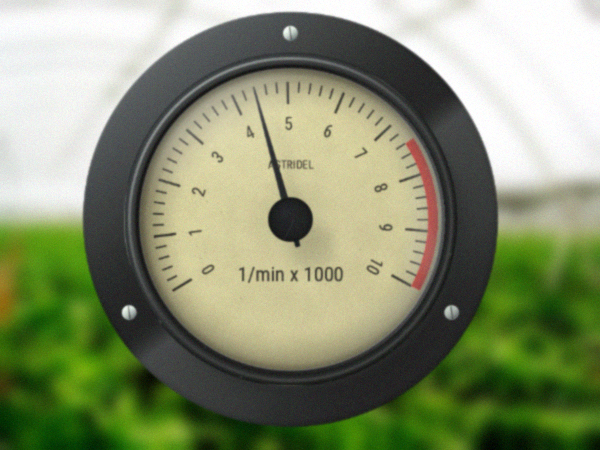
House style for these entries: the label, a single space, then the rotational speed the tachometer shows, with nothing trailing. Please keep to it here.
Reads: 4400 rpm
